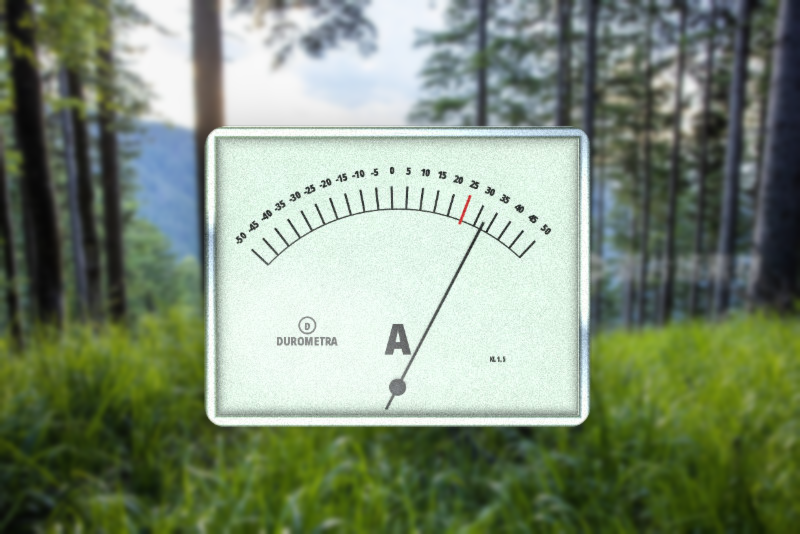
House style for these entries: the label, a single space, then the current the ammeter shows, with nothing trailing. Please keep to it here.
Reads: 32.5 A
